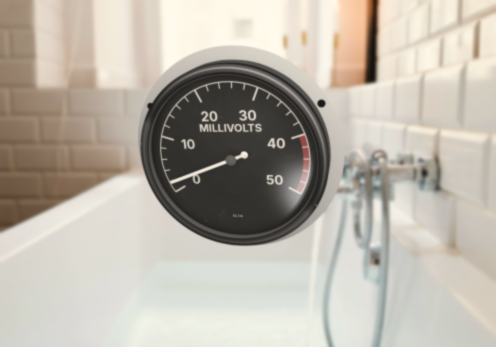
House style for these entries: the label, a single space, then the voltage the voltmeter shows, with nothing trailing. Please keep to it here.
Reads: 2 mV
